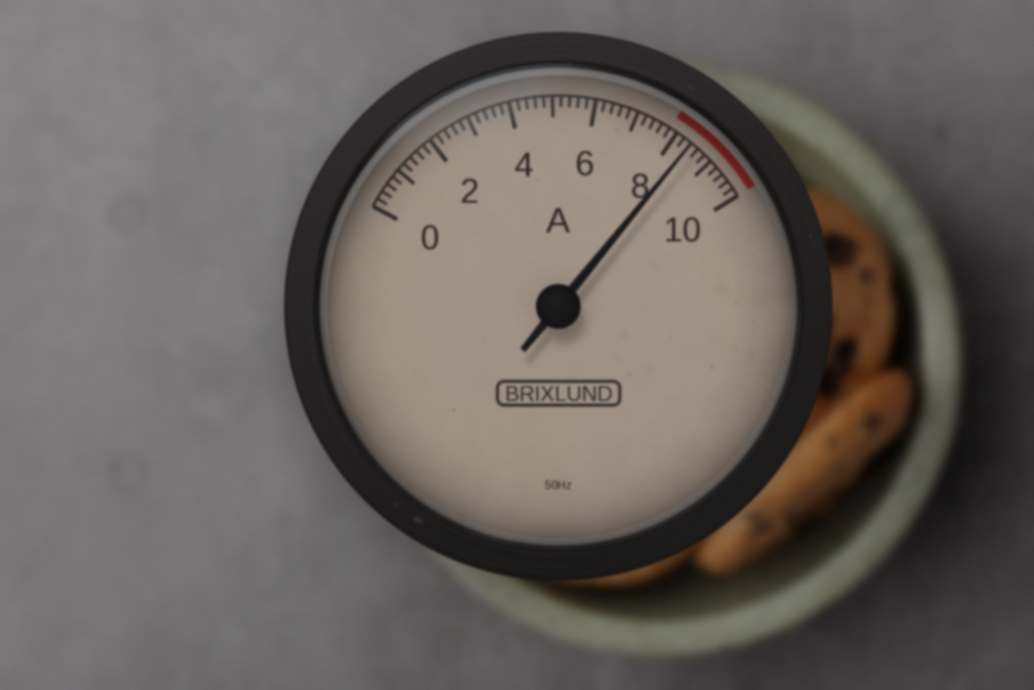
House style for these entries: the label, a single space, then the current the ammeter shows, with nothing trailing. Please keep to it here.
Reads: 8.4 A
